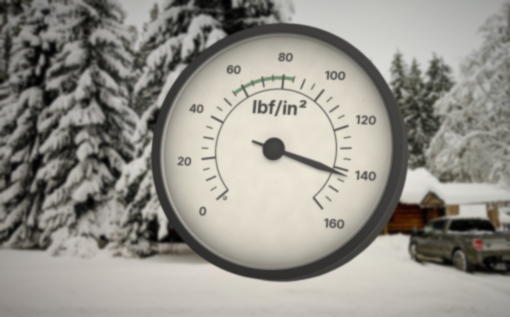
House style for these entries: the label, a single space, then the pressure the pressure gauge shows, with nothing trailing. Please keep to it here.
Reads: 142.5 psi
